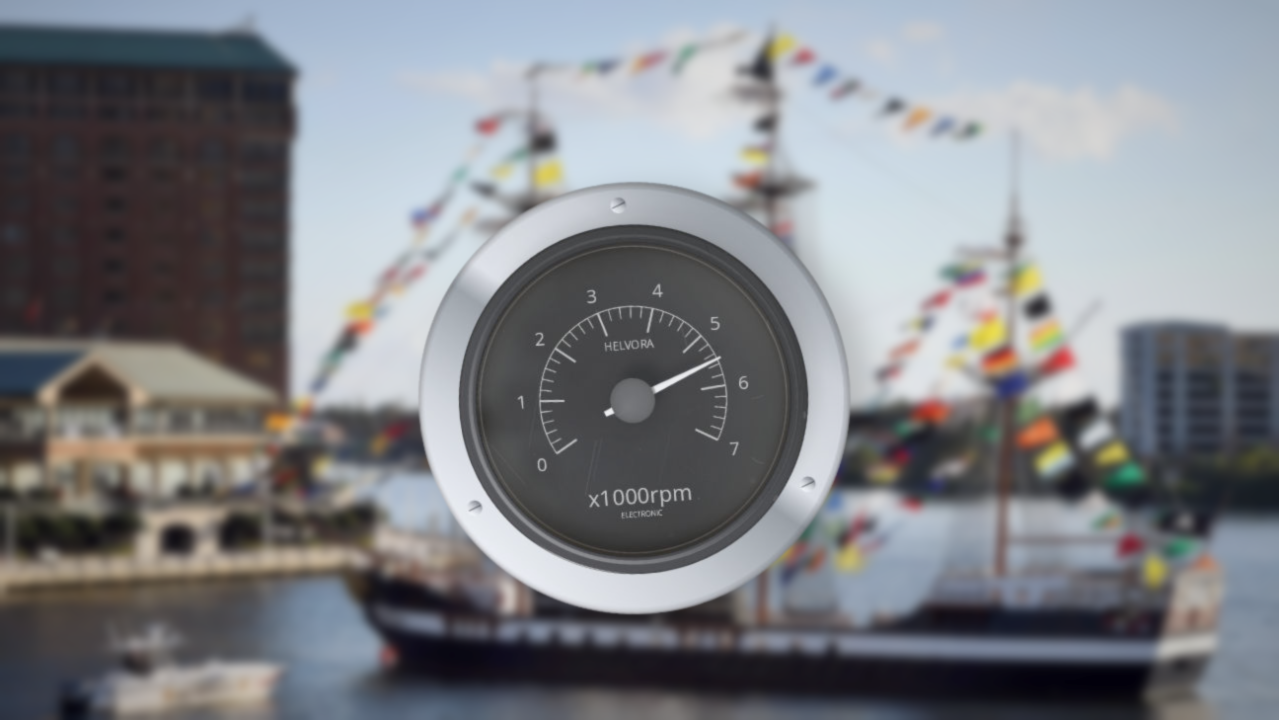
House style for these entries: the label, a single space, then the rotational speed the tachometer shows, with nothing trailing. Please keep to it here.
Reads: 5500 rpm
